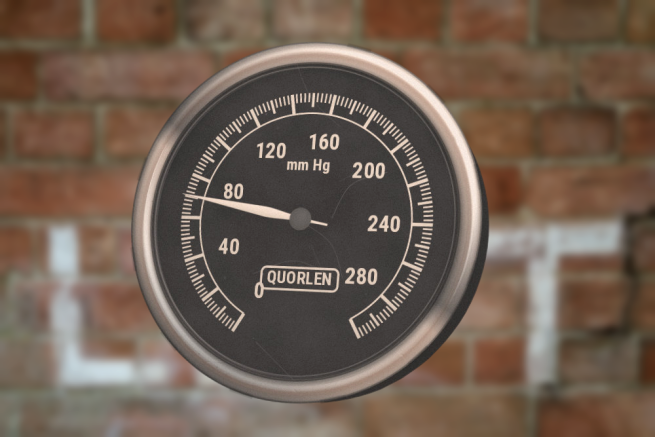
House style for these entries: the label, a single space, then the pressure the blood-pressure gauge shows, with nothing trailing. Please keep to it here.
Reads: 70 mmHg
